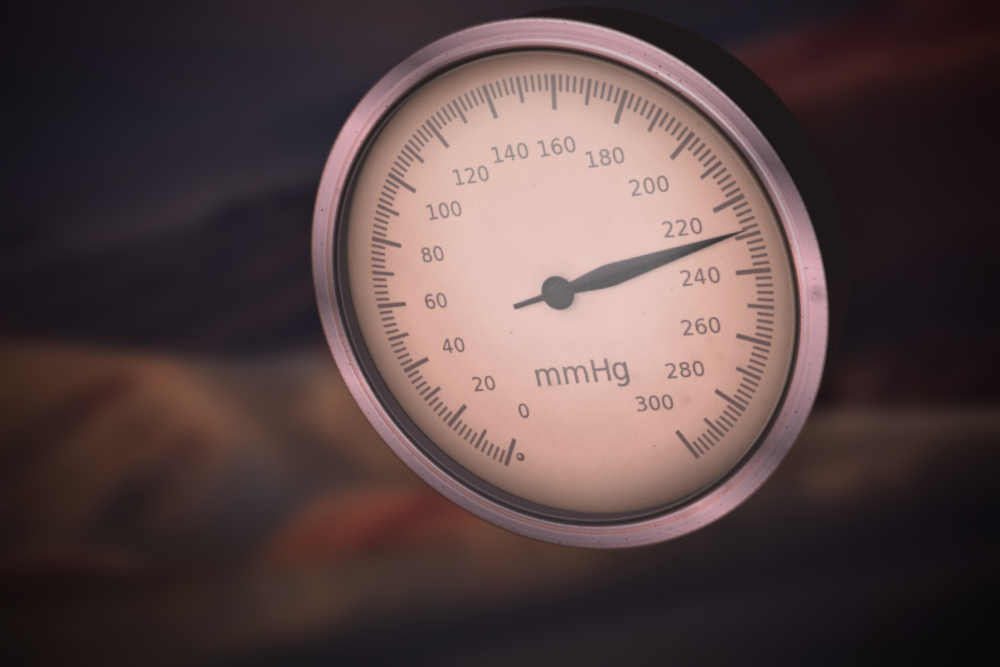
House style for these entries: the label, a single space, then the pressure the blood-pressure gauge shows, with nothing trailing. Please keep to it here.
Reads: 228 mmHg
